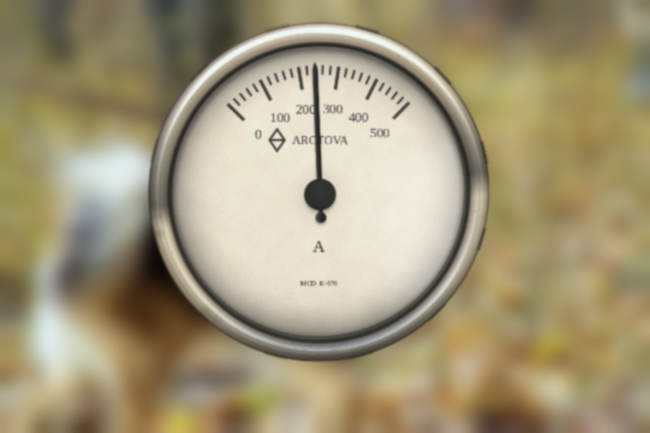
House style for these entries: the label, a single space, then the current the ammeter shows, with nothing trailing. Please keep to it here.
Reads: 240 A
